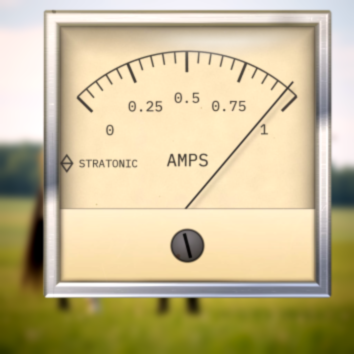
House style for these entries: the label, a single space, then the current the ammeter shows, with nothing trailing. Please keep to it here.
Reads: 0.95 A
